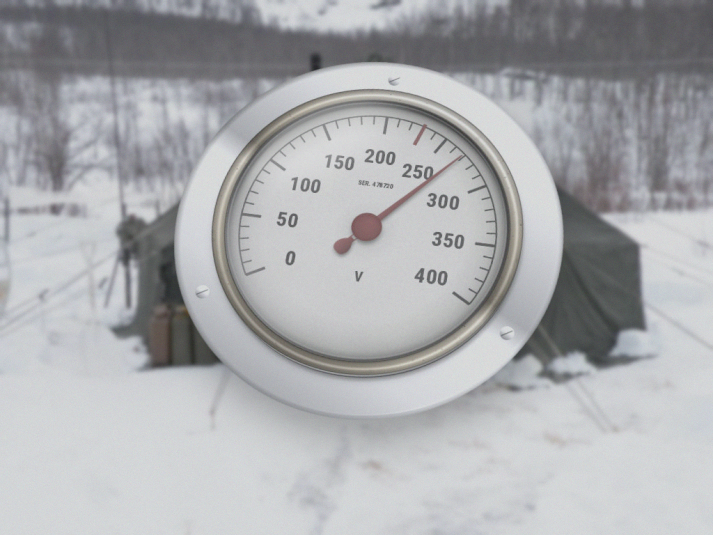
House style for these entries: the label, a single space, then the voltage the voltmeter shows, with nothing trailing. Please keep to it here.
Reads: 270 V
